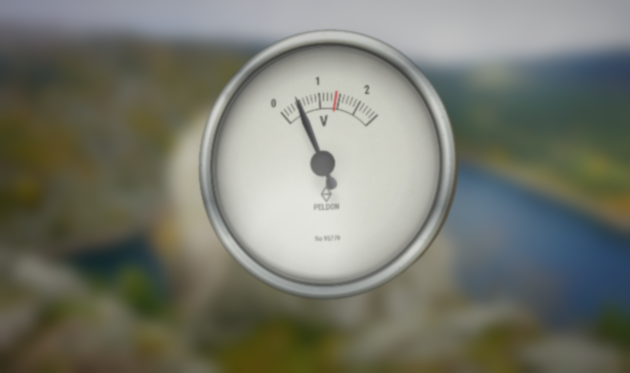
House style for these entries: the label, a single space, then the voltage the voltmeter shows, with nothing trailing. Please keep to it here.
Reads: 0.5 V
